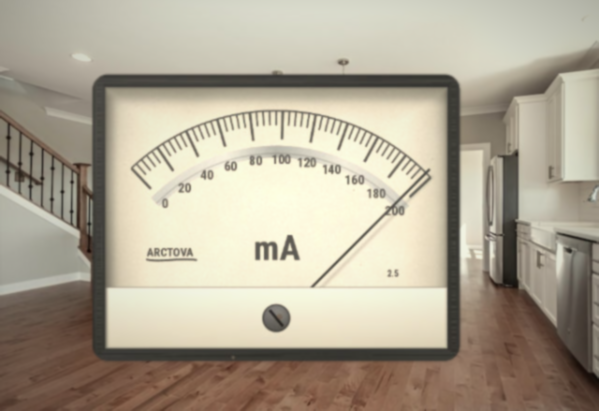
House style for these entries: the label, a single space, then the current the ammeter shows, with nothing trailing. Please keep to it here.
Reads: 196 mA
